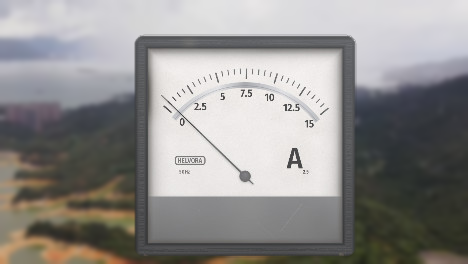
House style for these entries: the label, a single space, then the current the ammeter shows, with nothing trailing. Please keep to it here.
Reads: 0.5 A
